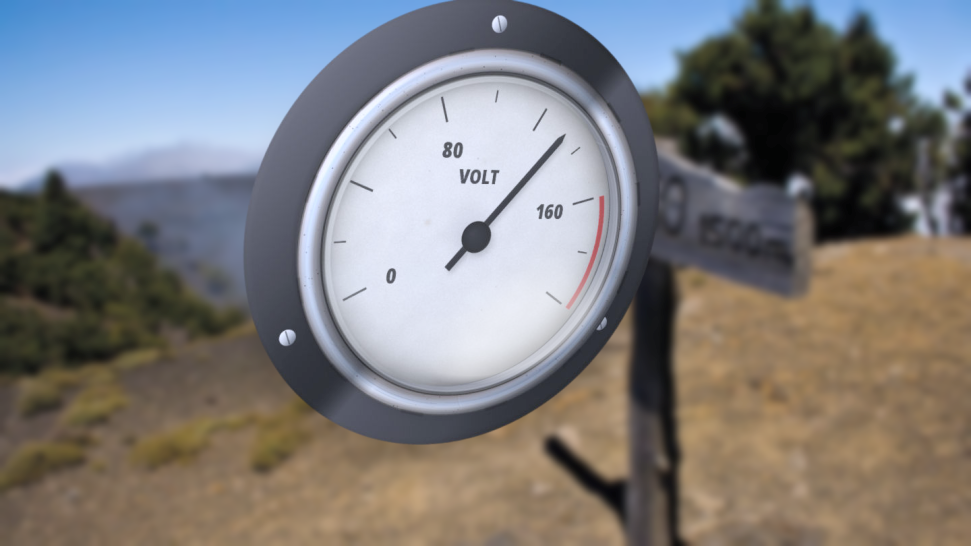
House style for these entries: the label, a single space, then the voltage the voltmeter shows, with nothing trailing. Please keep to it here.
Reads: 130 V
